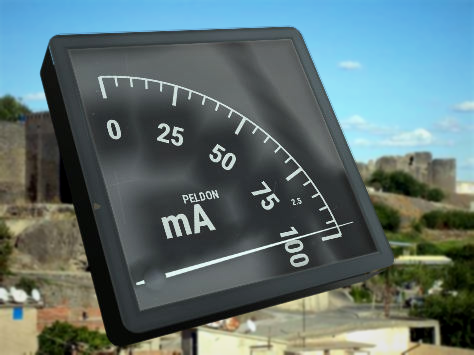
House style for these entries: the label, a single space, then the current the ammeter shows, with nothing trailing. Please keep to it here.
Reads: 97.5 mA
